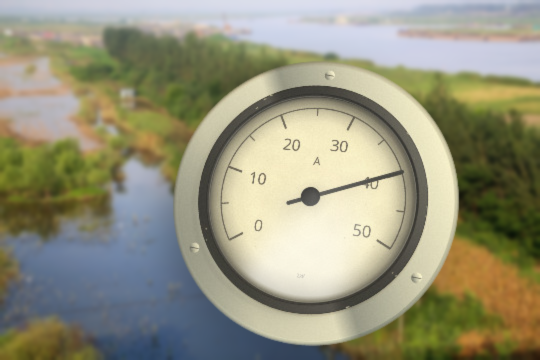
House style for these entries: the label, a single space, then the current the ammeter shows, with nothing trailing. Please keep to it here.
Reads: 40 A
